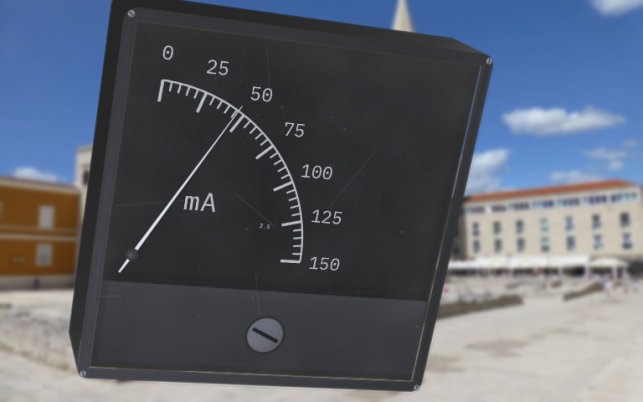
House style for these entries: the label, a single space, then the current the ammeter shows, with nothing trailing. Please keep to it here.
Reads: 45 mA
